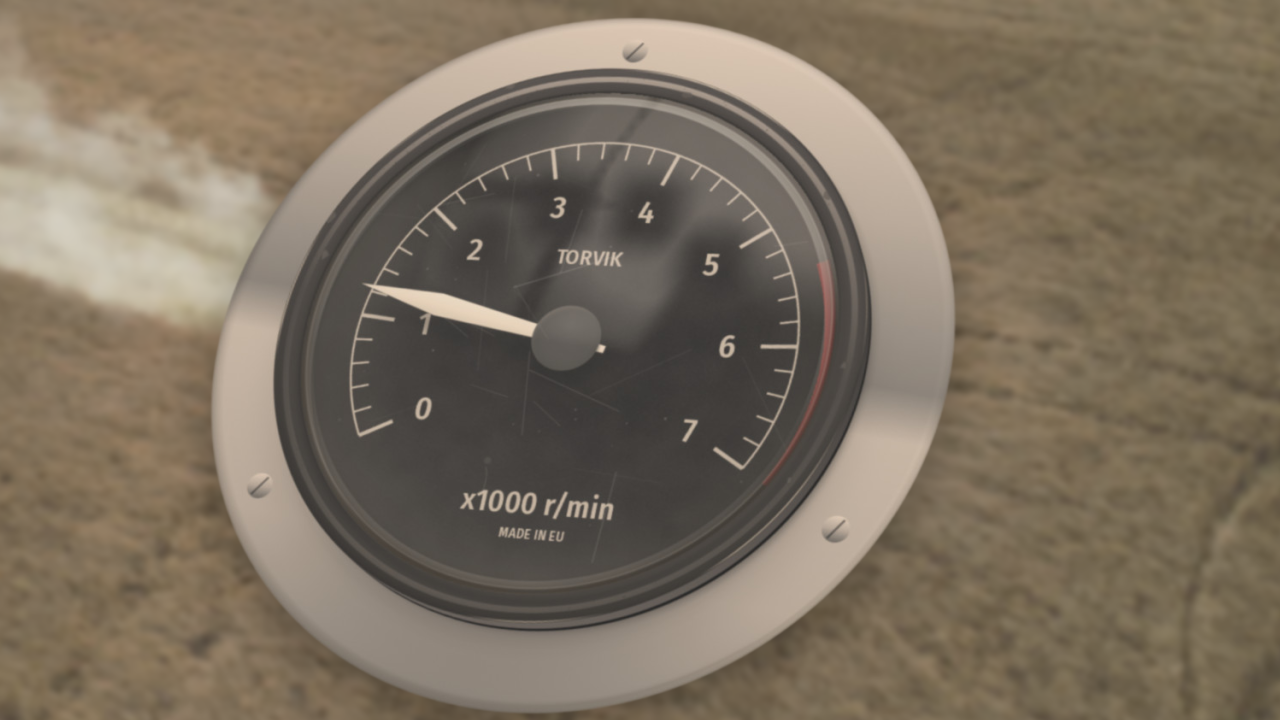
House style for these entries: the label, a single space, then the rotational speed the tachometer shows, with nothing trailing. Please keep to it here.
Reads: 1200 rpm
